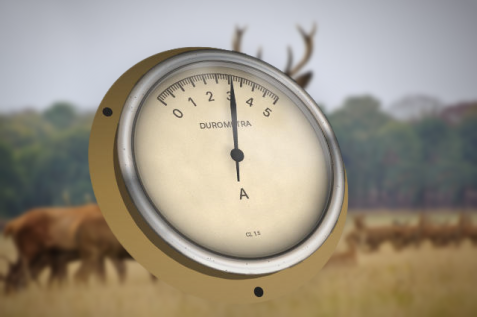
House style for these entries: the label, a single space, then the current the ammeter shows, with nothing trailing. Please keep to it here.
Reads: 3 A
